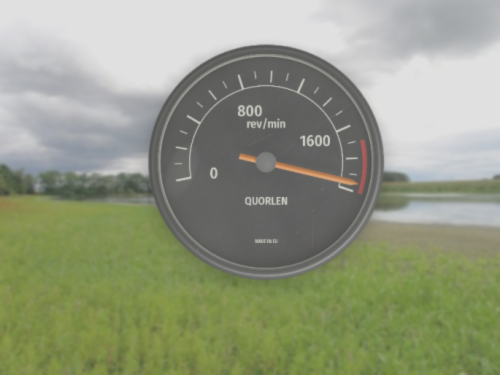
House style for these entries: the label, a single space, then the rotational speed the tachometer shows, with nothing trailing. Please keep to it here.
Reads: 1950 rpm
